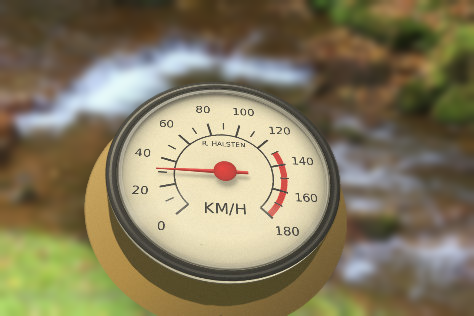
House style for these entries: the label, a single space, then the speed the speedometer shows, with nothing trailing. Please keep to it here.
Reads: 30 km/h
